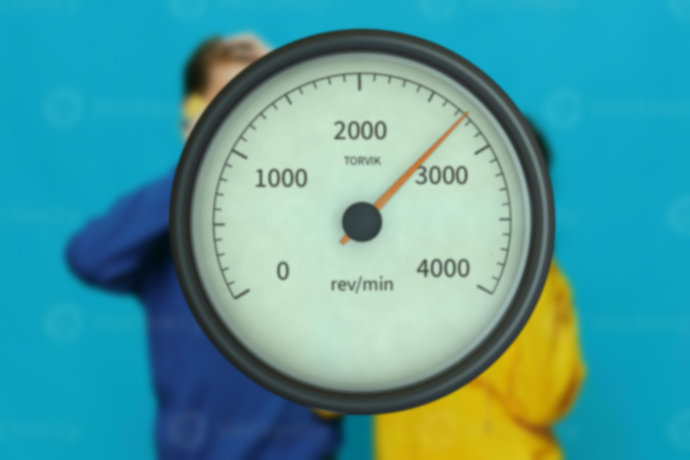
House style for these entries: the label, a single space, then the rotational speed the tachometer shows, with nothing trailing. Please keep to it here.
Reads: 2750 rpm
